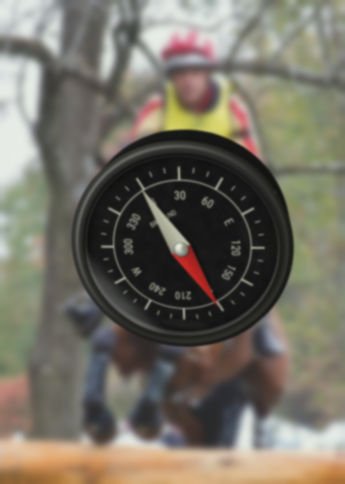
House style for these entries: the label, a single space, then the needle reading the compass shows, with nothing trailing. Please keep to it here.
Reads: 180 °
